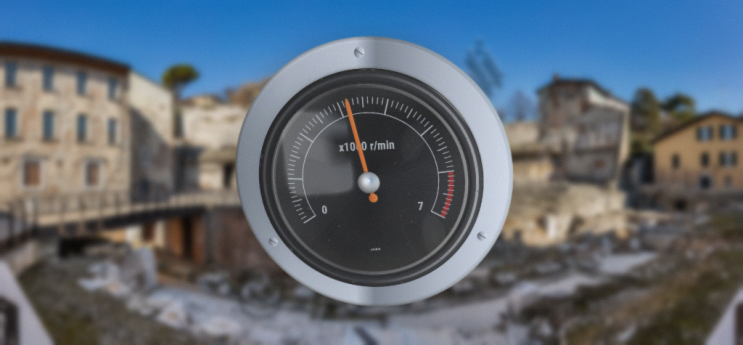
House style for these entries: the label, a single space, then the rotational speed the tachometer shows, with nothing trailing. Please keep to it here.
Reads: 3200 rpm
